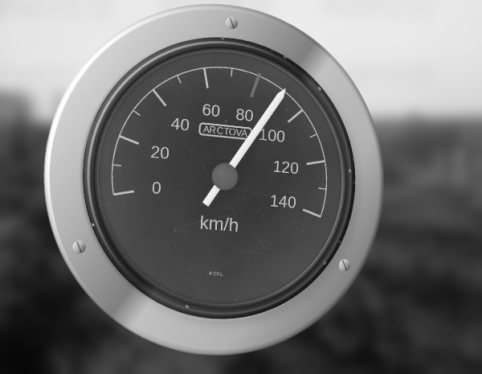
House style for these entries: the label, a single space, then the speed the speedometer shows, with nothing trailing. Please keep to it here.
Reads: 90 km/h
